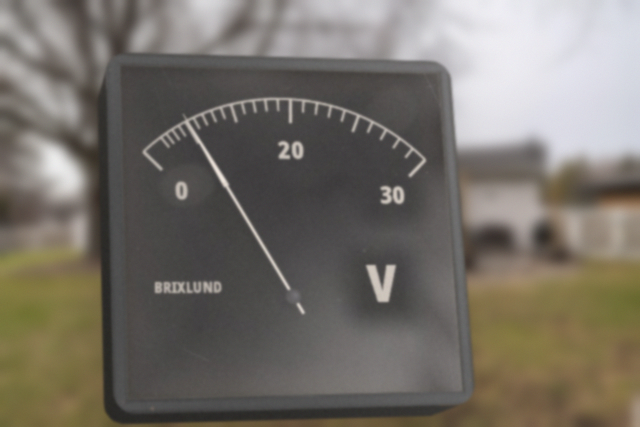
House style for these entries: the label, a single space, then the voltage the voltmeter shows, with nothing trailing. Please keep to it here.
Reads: 10 V
